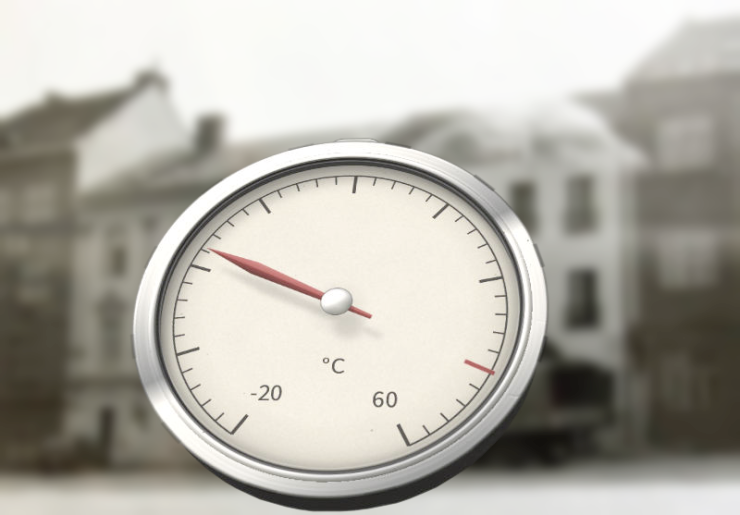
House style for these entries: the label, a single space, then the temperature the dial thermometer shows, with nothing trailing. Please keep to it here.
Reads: 2 °C
